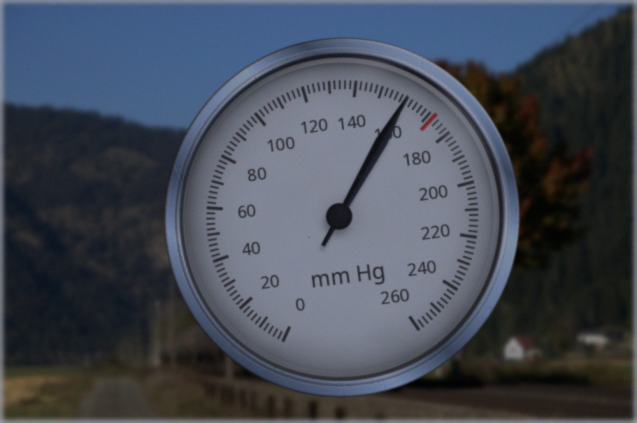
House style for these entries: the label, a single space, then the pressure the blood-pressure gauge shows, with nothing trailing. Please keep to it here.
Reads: 160 mmHg
